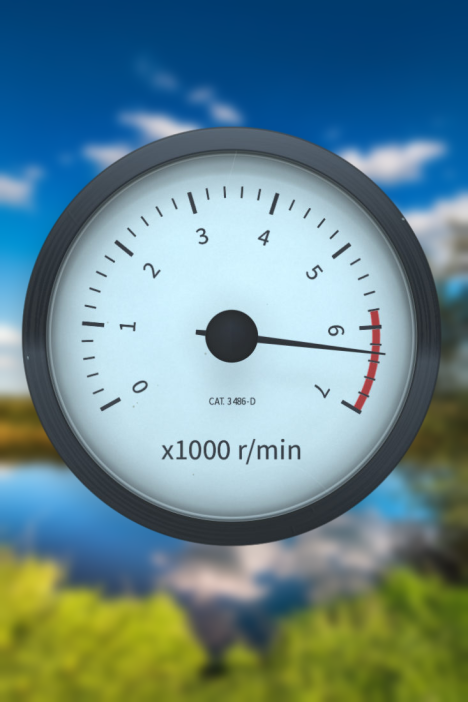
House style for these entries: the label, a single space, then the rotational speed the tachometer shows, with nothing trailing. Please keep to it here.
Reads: 6300 rpm
